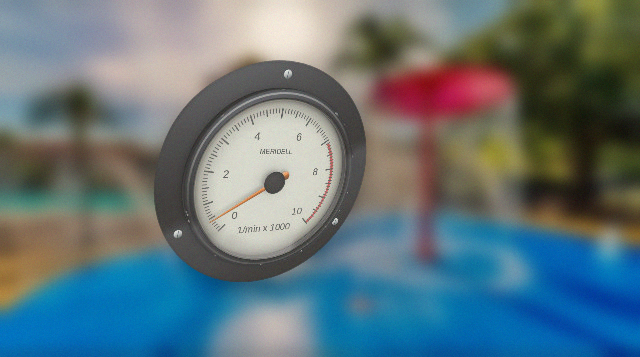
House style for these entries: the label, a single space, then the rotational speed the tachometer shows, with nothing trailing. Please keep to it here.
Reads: 500 rpm
